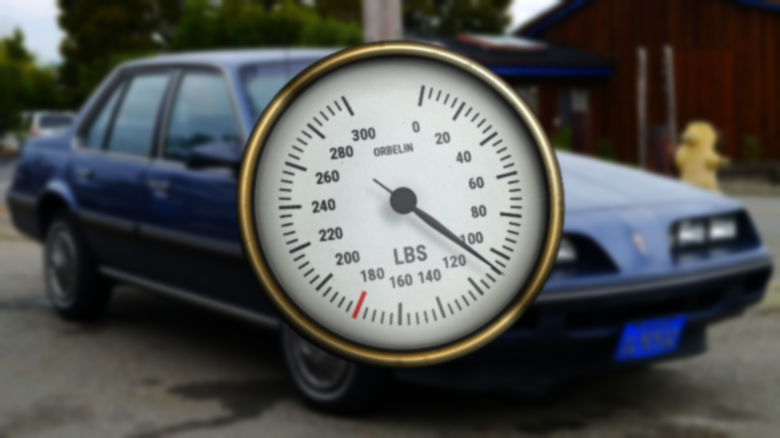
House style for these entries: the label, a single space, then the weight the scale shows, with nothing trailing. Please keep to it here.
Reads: 108 lb
